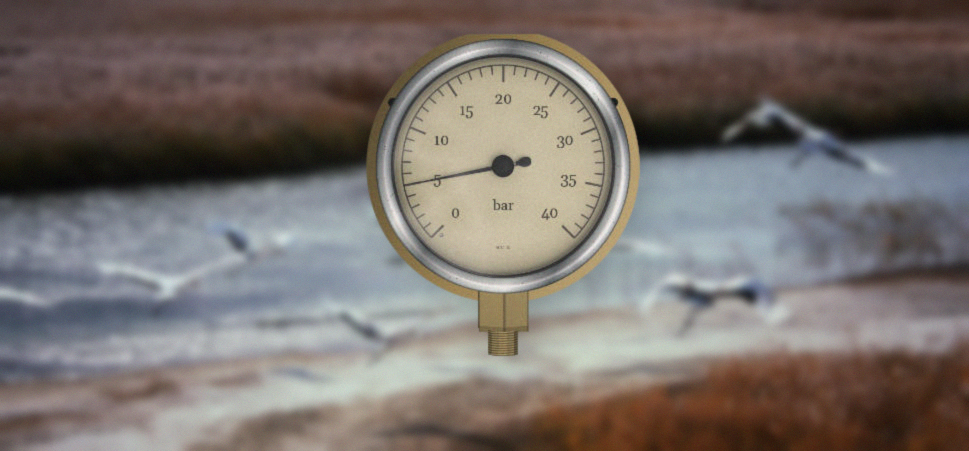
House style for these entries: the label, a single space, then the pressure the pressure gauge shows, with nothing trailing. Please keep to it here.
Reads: 5 bar
